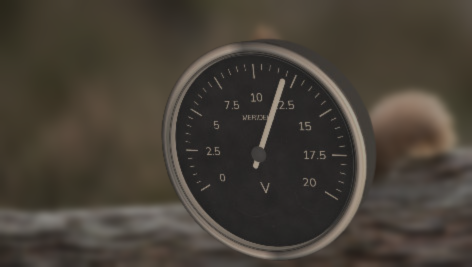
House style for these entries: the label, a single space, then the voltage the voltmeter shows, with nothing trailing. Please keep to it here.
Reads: 12 V
